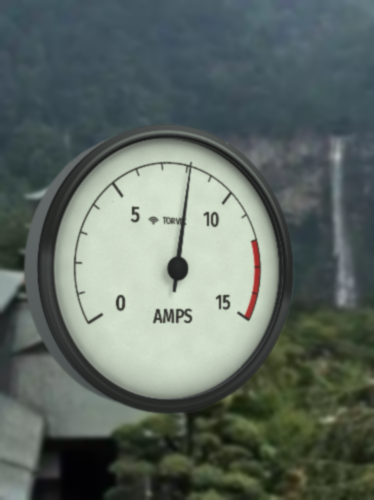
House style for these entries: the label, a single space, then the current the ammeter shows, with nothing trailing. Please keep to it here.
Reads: 8 A
